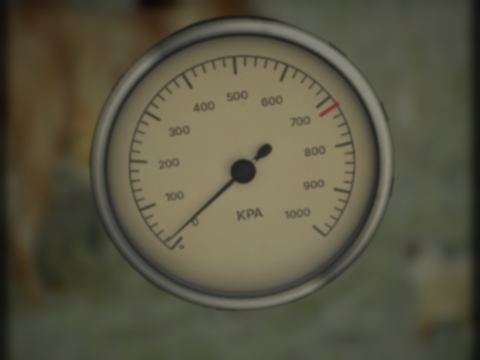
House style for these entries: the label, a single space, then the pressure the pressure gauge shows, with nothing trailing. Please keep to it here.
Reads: 20 kPa
